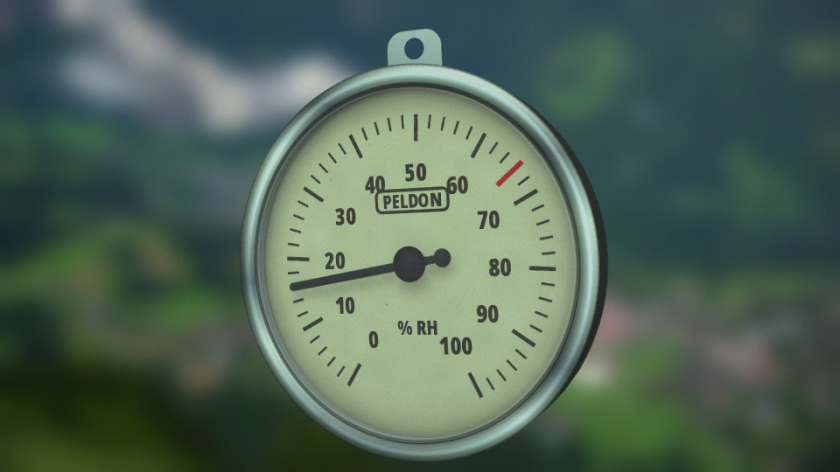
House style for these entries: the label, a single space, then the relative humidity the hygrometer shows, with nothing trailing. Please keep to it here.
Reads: 16 %
